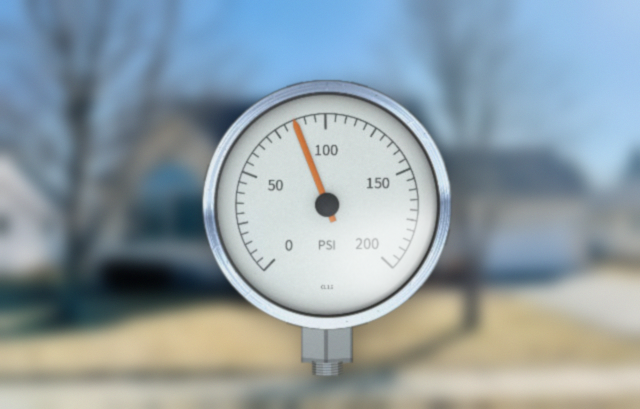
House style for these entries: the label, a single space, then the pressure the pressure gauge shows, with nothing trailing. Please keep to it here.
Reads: 85 psi
